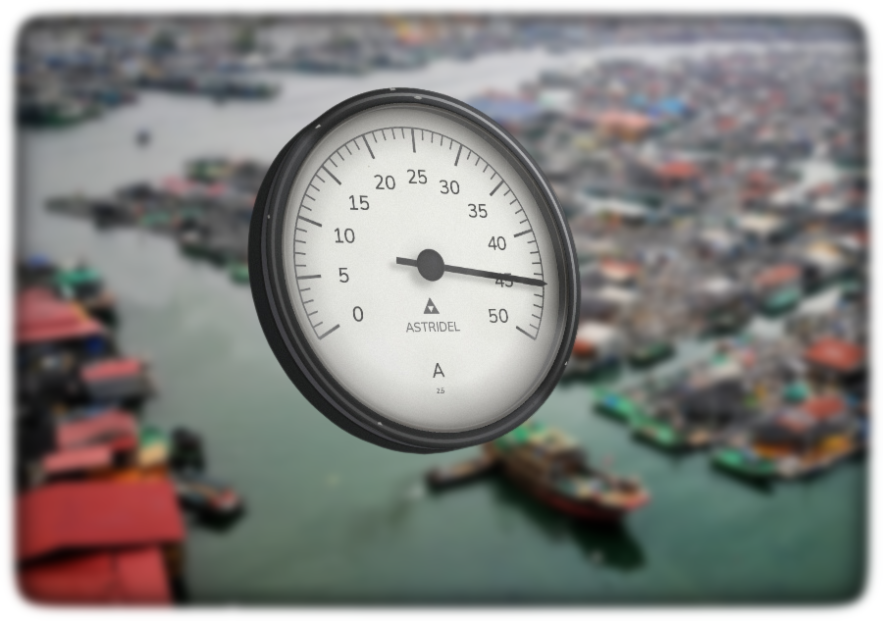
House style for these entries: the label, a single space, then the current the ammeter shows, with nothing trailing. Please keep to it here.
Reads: 45 A
